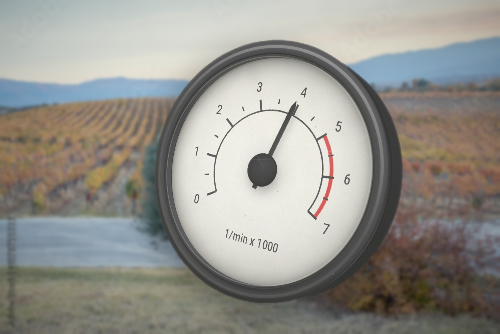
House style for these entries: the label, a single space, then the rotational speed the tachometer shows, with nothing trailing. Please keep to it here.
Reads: 4000 rpm
